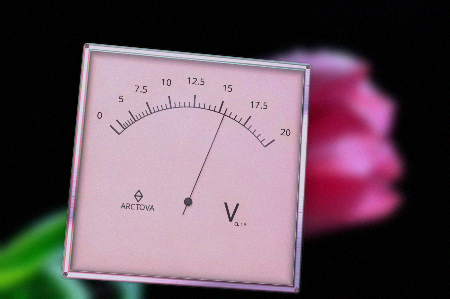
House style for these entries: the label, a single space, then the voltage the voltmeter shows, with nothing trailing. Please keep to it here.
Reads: 15.5 V
